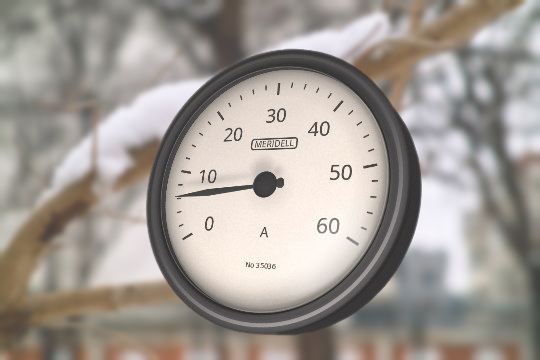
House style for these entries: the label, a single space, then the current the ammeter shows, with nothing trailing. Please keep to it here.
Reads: 6 A
